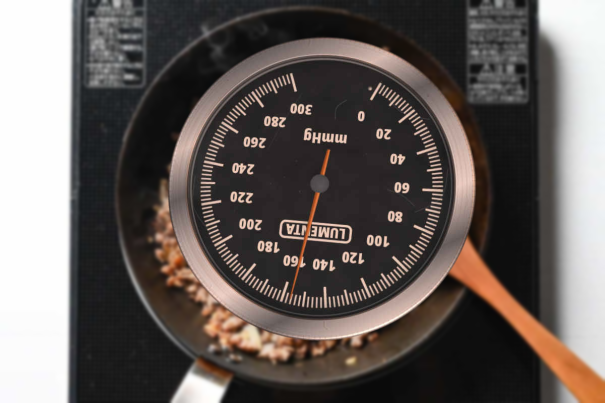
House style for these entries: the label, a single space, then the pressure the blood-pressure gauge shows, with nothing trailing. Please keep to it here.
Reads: 156 mmHg
